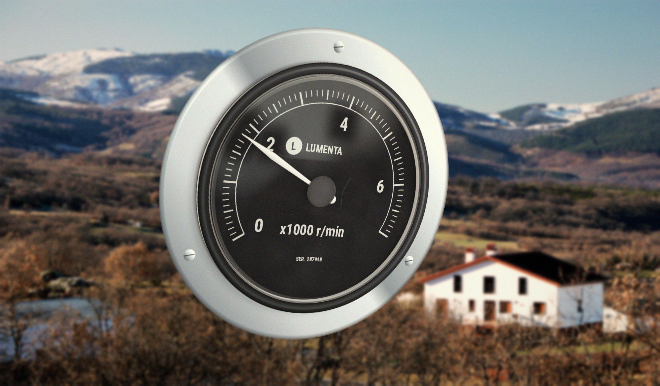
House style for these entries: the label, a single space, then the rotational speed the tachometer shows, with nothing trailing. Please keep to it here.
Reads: 1800 rpm
